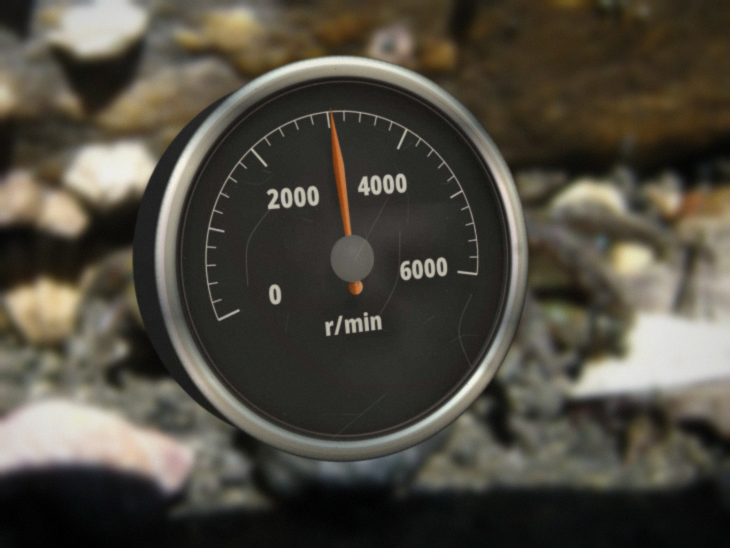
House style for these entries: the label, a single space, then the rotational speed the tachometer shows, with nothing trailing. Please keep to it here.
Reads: 3000 rpm
